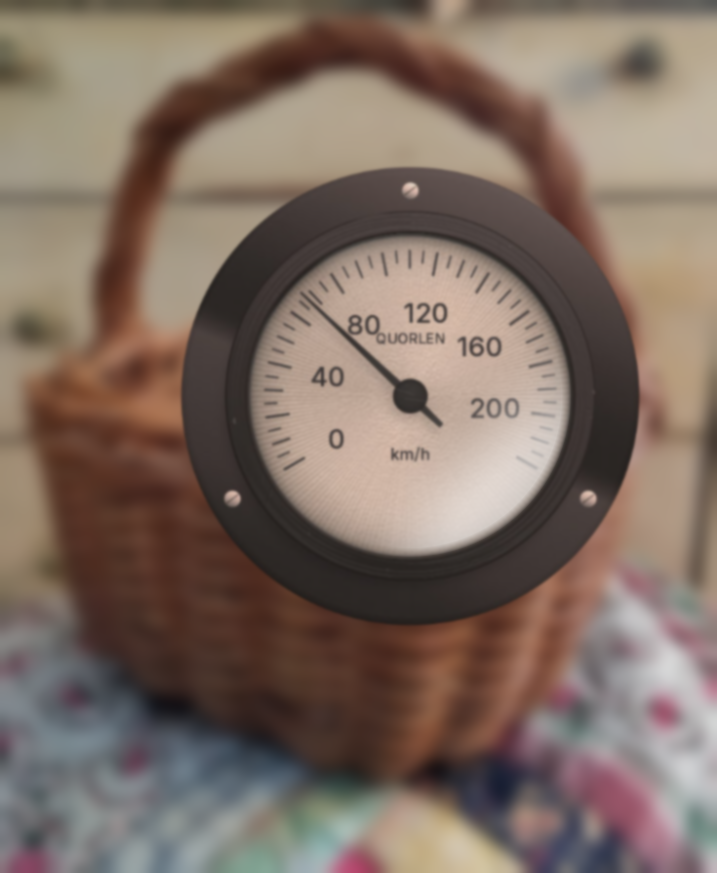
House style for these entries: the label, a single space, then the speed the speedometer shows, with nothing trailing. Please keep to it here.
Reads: 67.5 km/h
